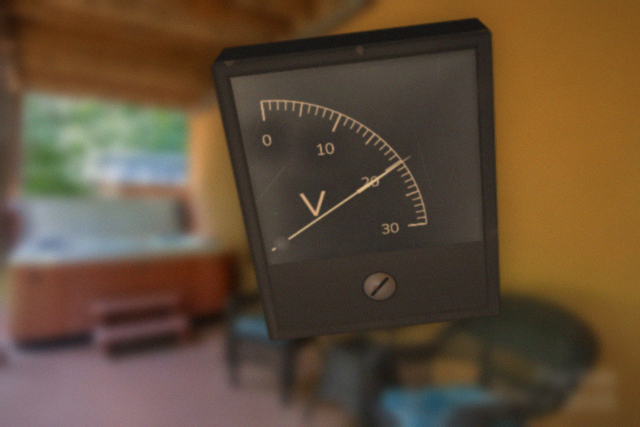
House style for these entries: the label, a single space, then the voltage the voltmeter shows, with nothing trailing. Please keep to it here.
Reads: 20 V
